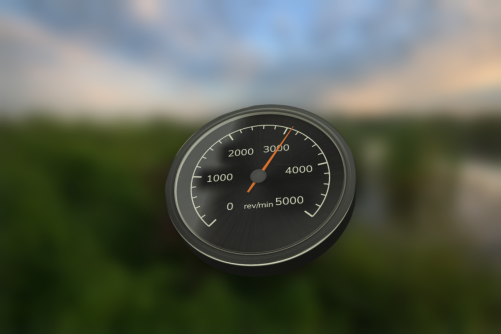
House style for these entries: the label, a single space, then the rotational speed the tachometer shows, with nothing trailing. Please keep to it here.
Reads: 3100 rpm
